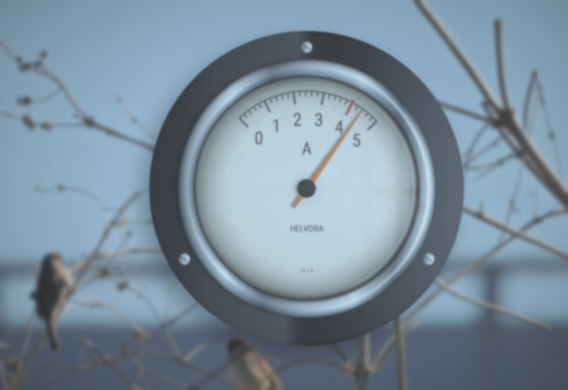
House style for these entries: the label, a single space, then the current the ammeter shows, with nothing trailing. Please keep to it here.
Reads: 4.4 A
